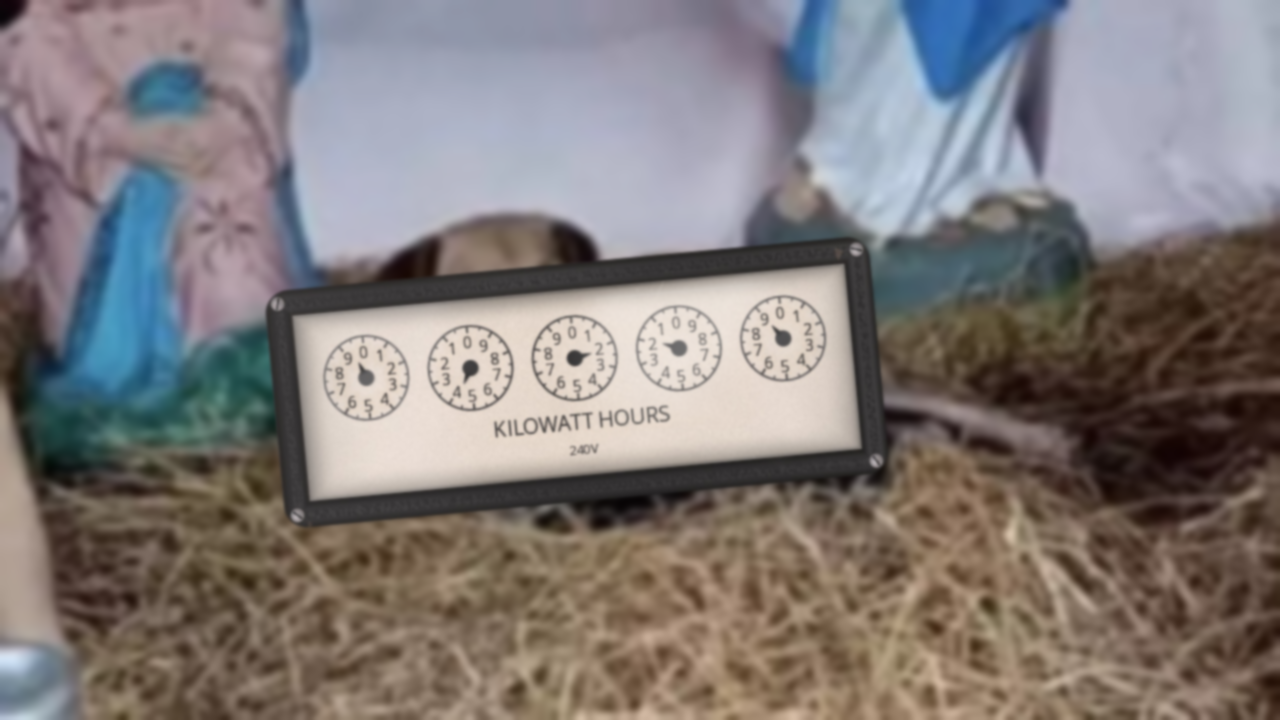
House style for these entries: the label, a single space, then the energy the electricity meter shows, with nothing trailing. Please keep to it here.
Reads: 94219 kWh
